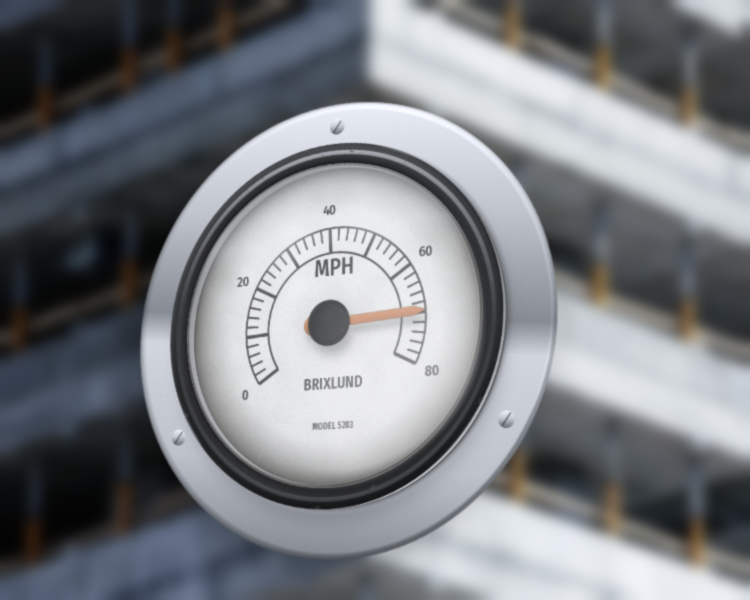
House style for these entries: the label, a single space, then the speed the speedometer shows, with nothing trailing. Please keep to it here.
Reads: 70 mph
